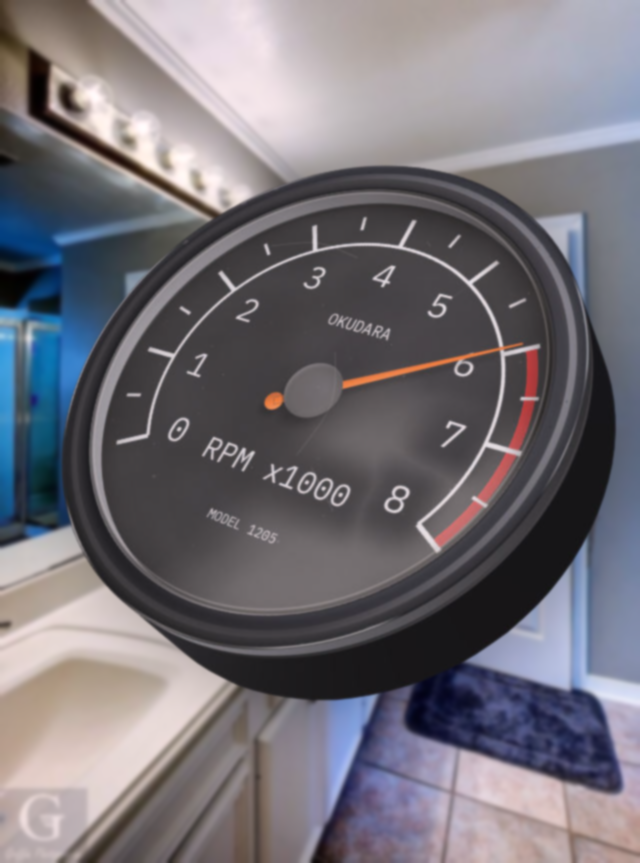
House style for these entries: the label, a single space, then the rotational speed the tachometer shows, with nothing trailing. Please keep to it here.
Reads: 6000 rpm
